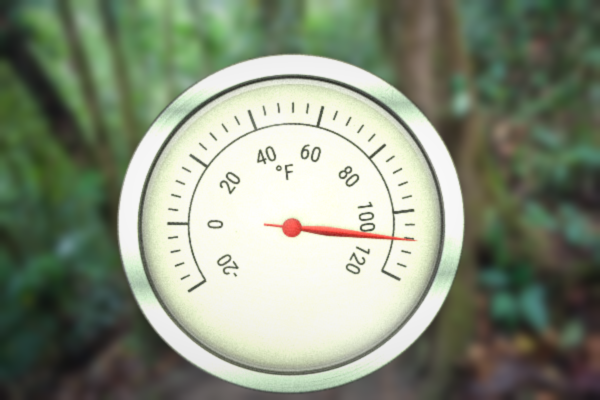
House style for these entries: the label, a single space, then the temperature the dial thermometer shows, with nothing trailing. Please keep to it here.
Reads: 108 °F
